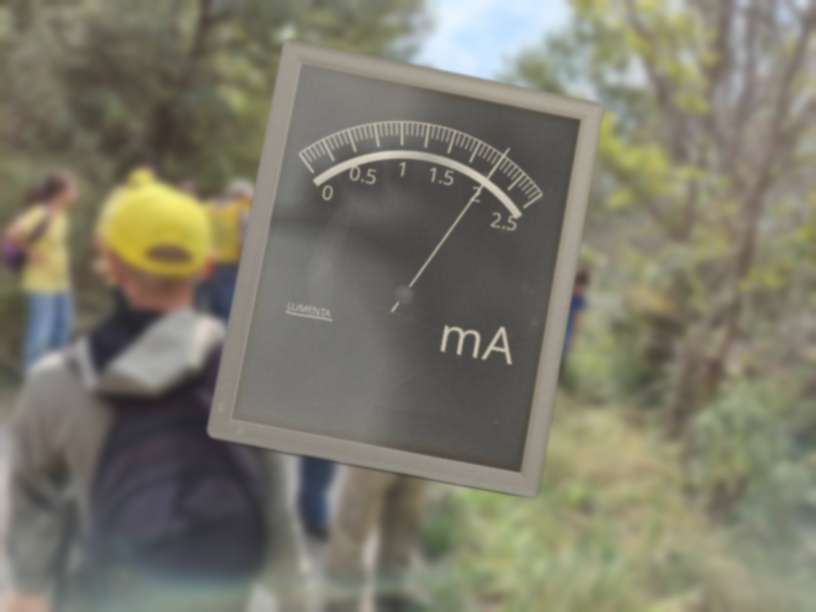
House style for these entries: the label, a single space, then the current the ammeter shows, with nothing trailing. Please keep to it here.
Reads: 2 mA
